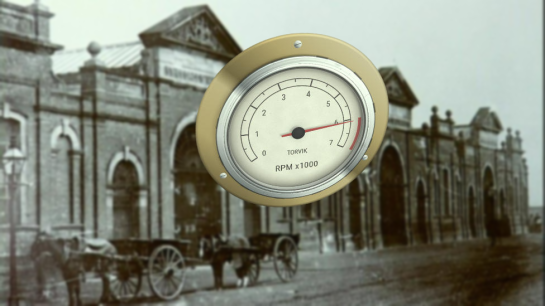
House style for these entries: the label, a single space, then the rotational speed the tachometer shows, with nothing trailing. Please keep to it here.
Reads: 6000 rpm
